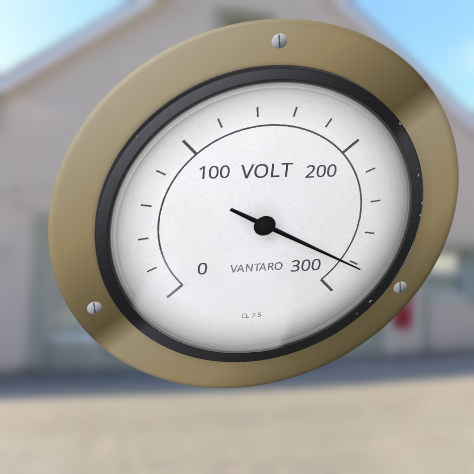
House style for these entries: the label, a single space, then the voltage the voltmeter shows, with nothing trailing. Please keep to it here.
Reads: 280 V
